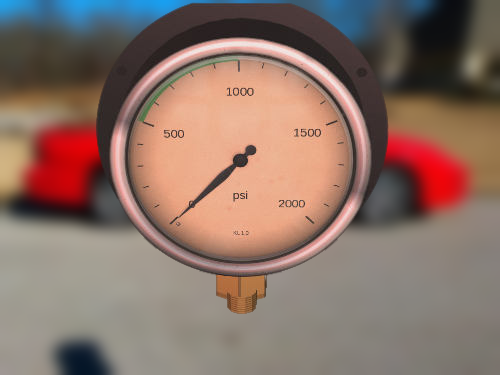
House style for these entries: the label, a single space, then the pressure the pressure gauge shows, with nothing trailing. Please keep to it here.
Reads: 0 psi
